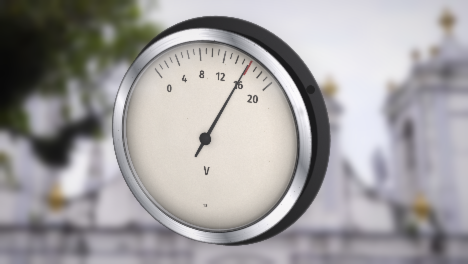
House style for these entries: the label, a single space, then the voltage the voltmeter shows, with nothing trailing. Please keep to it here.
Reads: 16 V
